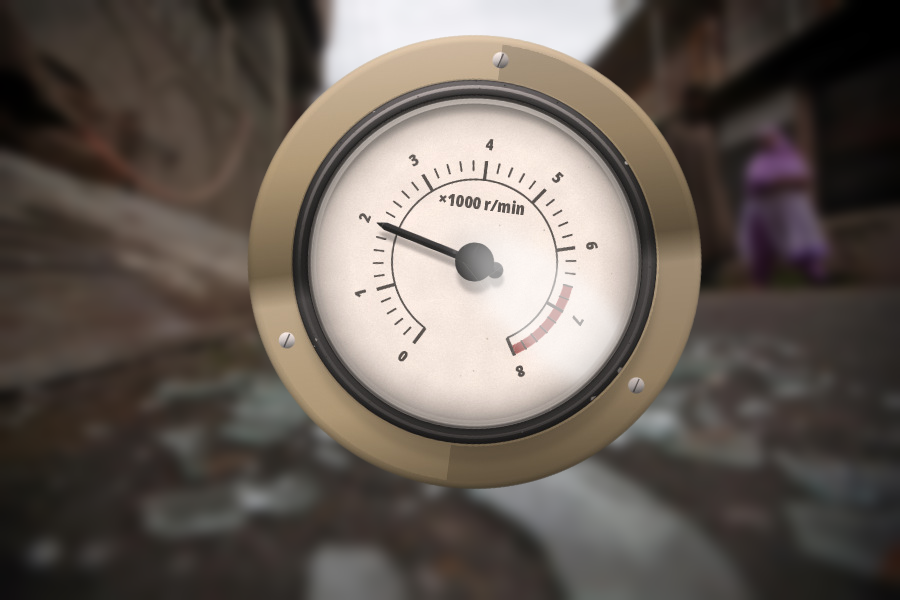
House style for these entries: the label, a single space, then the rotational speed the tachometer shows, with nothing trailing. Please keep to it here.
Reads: 2000 rpm
